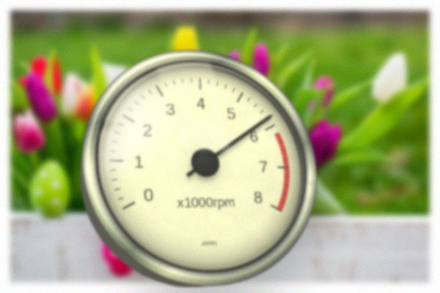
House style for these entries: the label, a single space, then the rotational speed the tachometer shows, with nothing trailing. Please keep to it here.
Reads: 5800 rpm
